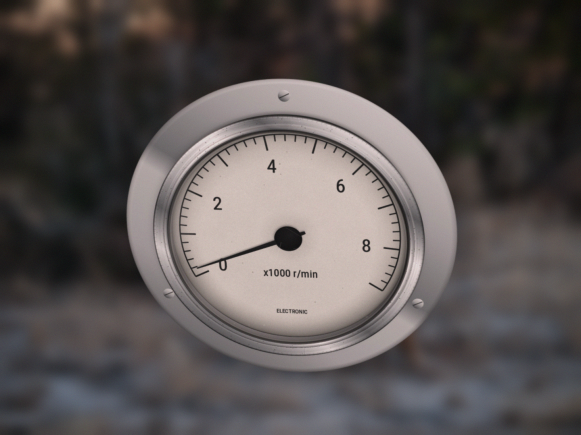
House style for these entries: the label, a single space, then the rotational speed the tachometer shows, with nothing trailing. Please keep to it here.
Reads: 200 rpm
